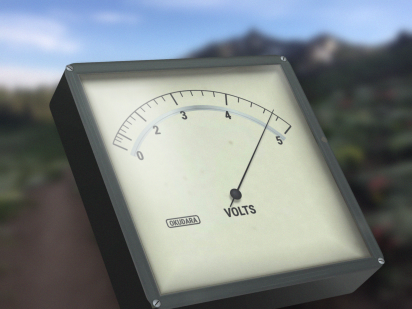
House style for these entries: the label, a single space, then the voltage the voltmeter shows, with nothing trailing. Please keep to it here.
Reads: 4.7 V
